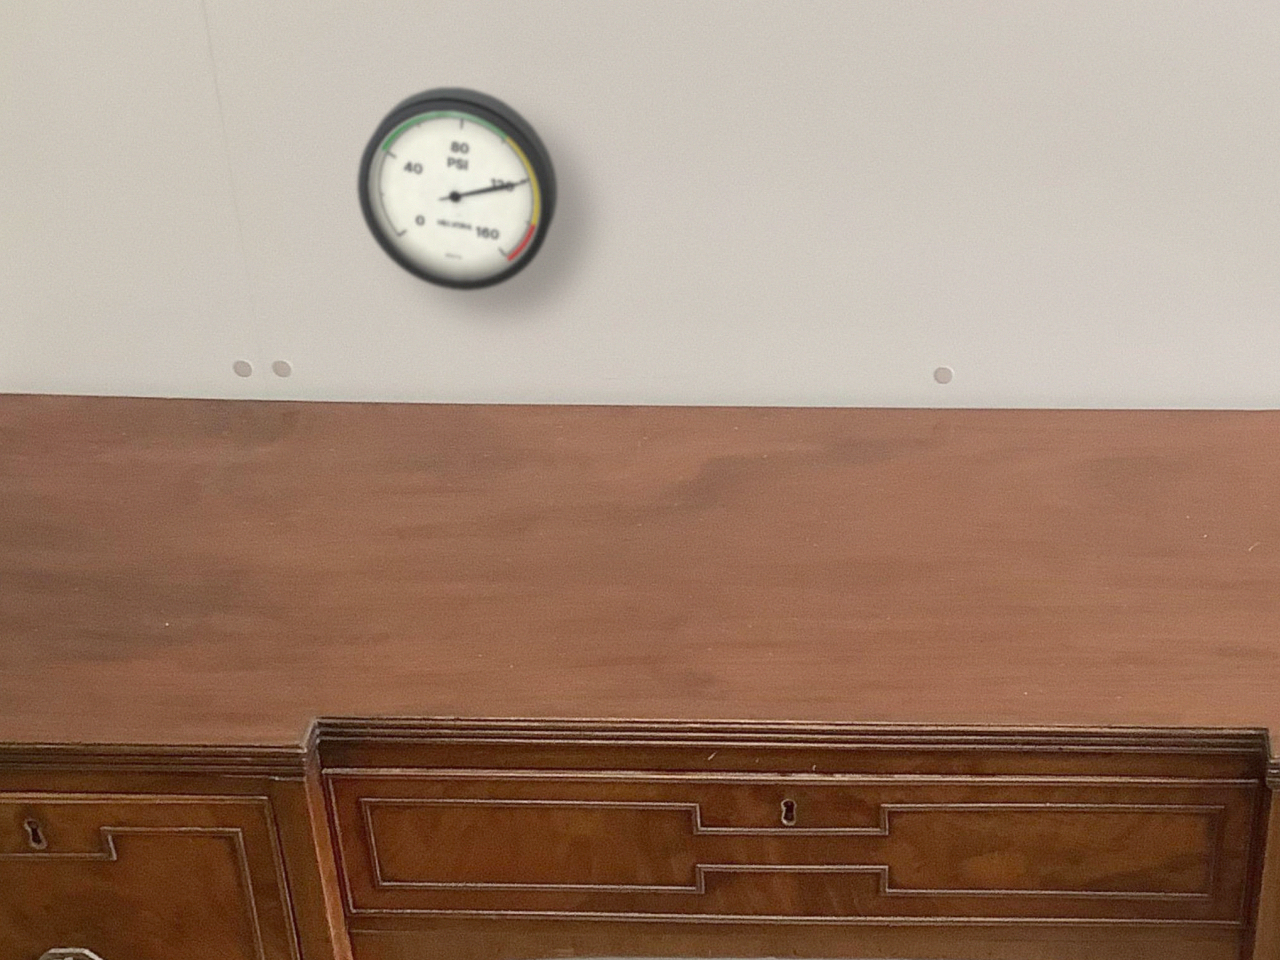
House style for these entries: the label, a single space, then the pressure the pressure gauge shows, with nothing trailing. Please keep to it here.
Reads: 120 psi
